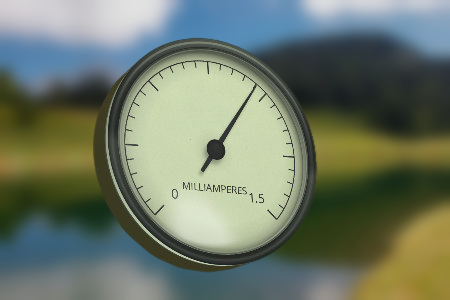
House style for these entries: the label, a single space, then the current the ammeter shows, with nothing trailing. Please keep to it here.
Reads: 0.95 mA
